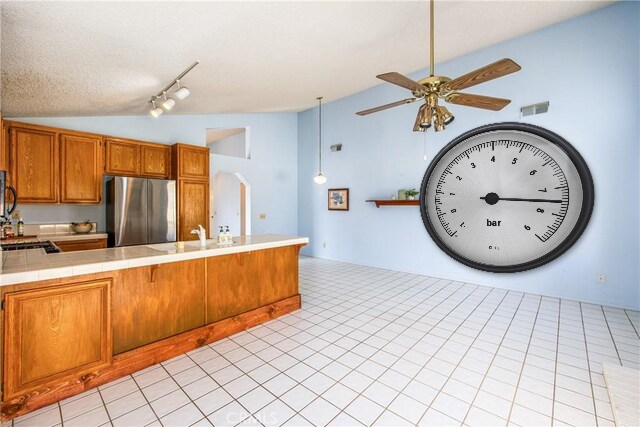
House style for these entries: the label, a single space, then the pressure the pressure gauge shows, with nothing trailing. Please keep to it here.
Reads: 7.5 bar
